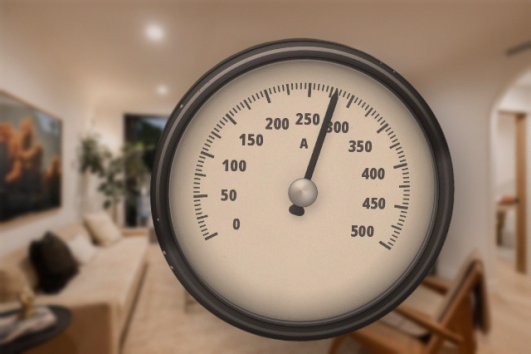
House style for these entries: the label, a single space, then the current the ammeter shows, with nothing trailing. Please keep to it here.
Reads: 280 A
